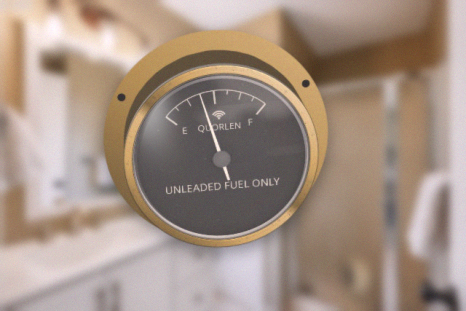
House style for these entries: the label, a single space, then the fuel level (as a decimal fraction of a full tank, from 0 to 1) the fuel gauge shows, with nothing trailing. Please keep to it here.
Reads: 0.375
